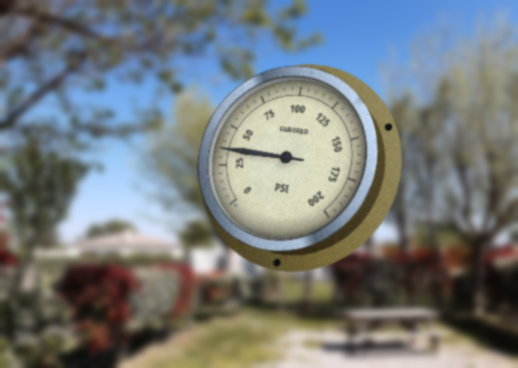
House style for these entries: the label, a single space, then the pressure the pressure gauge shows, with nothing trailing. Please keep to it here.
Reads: 35 psi
